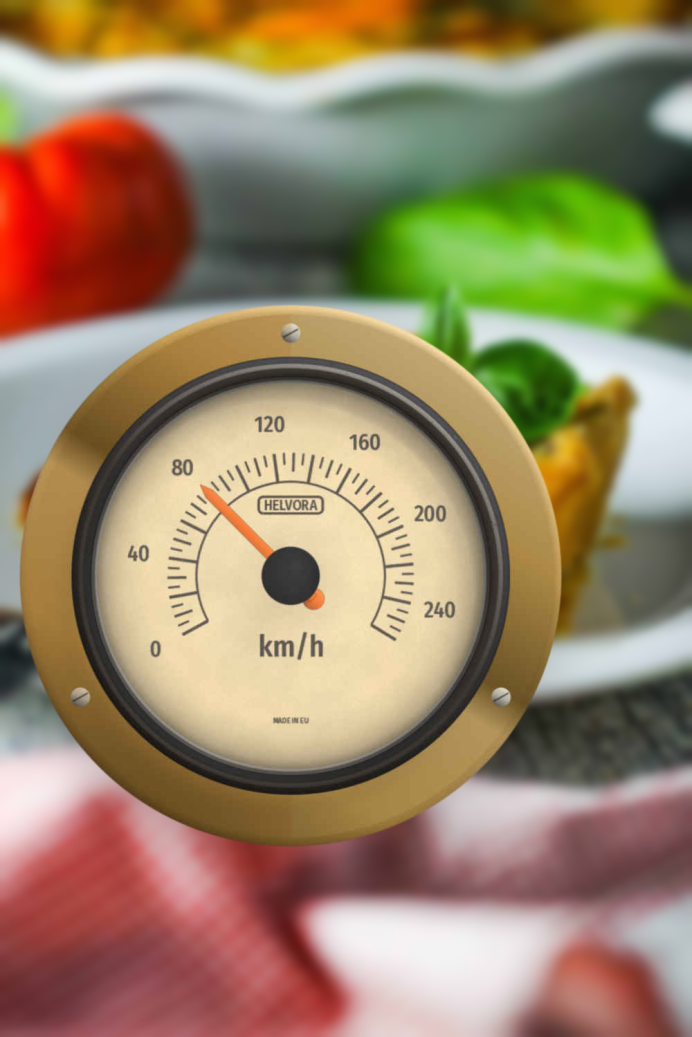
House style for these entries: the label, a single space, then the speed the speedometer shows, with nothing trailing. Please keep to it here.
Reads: 80 km/h
